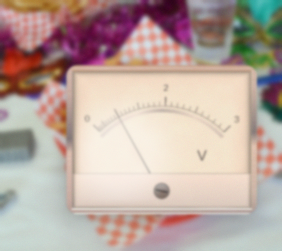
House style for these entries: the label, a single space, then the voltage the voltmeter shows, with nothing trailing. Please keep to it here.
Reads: 1 V
